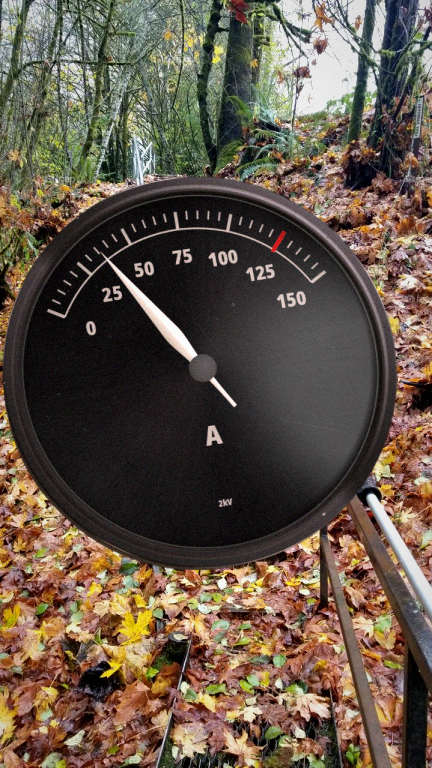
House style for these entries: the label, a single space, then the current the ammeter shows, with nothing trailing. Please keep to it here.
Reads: 35 A
